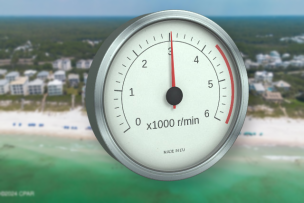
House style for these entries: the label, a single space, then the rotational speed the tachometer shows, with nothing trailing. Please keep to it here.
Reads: 3000 rpm
